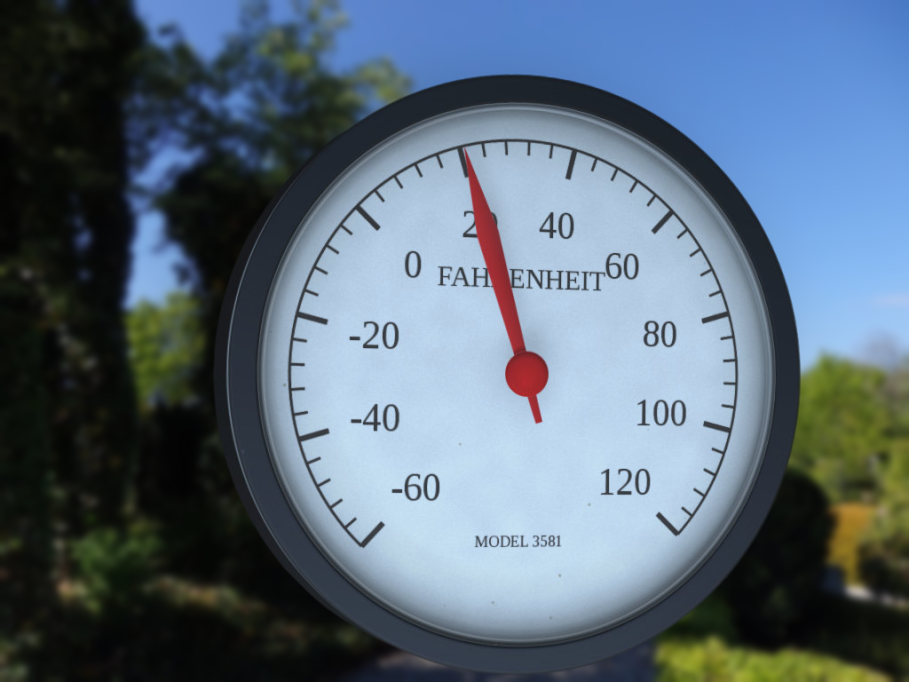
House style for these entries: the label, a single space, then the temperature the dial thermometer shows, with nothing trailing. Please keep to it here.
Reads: 20 °F
